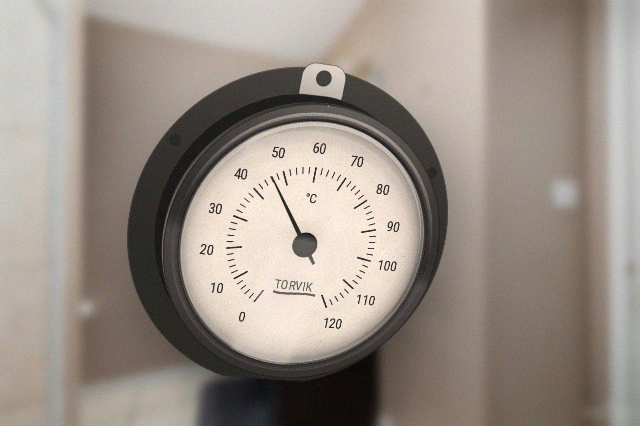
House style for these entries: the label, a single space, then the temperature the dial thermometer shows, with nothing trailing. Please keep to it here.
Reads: 46 °C
